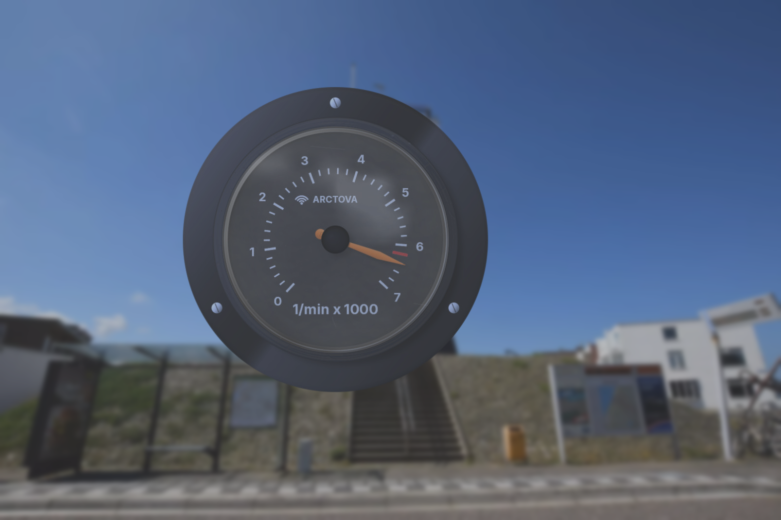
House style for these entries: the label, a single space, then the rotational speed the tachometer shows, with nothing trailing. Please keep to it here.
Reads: 6400 rpm
